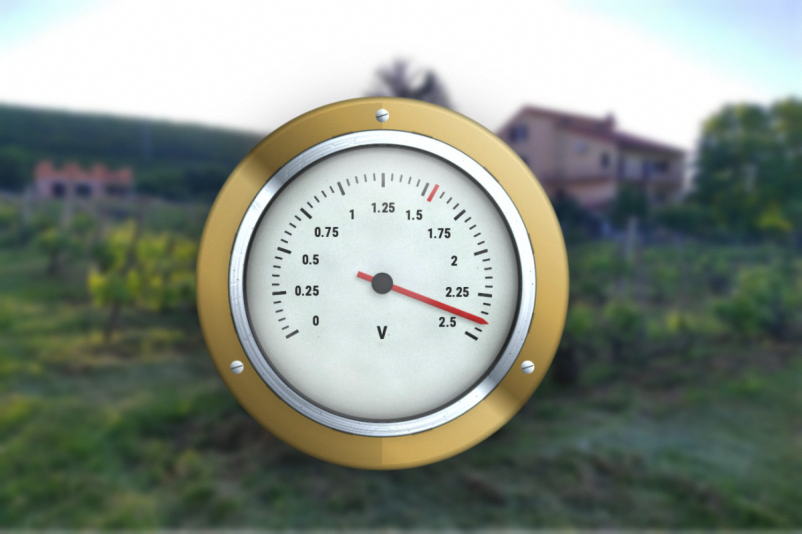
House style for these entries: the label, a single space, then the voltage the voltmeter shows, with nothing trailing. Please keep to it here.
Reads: 2.4 V
